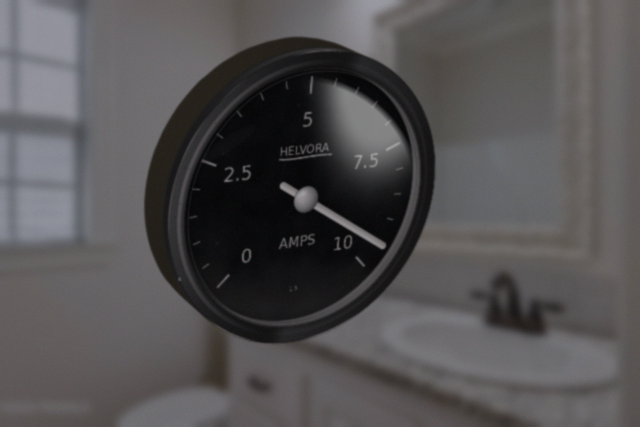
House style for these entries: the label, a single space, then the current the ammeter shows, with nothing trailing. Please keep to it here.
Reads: 9.5 A
